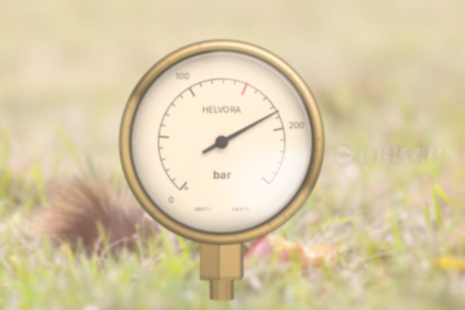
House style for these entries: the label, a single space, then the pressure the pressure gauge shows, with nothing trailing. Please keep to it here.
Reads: 185 bar
